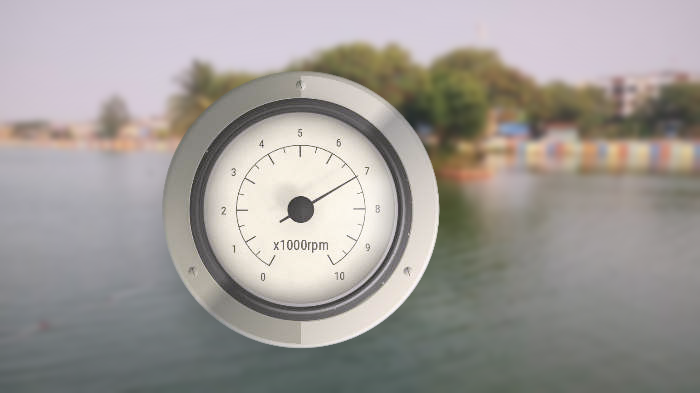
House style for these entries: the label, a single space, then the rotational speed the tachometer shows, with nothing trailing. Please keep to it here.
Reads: 7000 rpm
